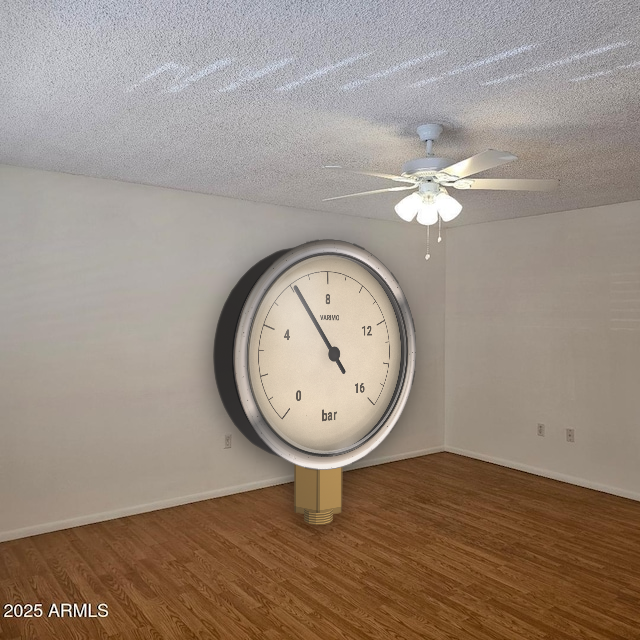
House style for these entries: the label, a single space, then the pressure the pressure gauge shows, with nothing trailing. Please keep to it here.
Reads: 6 bar
